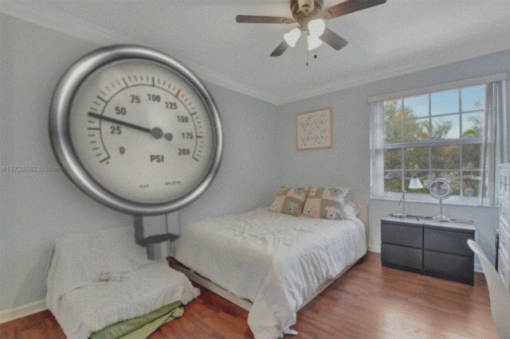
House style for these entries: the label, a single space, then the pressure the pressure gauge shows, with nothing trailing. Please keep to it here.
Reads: 35 psi
